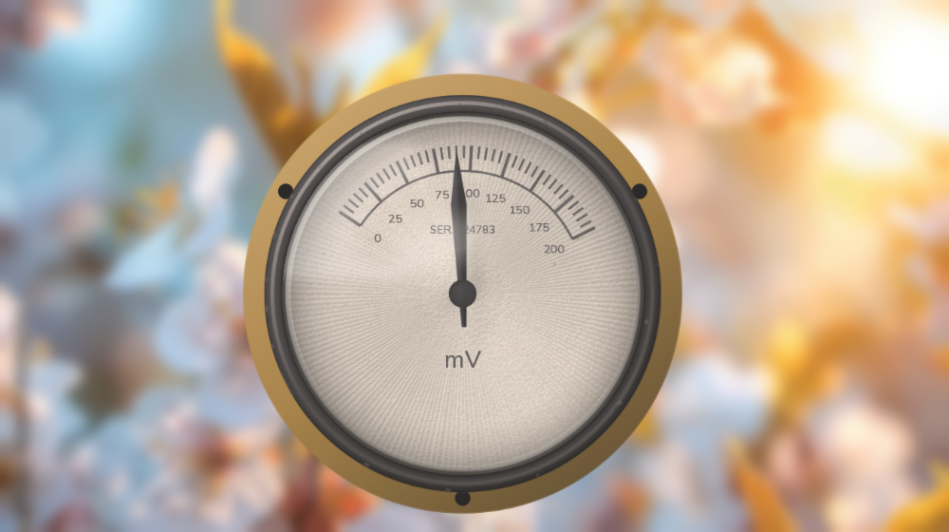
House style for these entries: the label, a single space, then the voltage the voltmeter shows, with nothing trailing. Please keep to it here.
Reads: 90 mV
